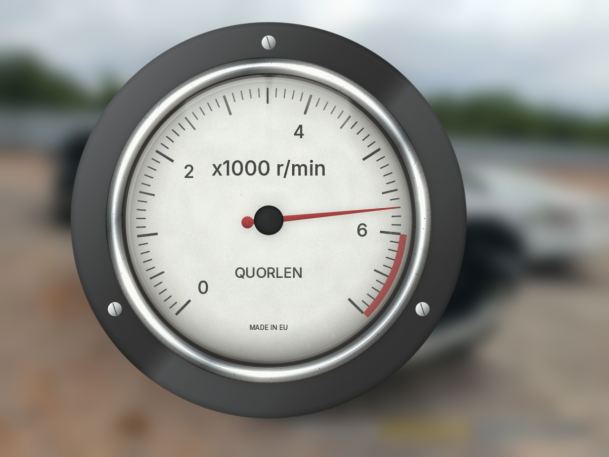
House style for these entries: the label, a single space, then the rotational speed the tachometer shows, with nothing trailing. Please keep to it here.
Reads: 5700 rpm
